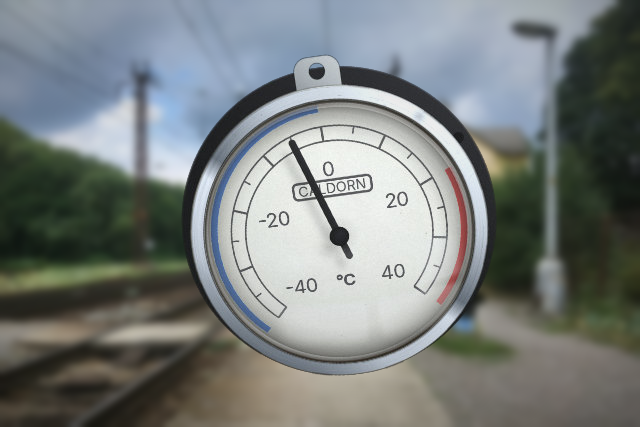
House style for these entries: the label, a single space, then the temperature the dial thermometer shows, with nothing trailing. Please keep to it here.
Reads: -5 °C
